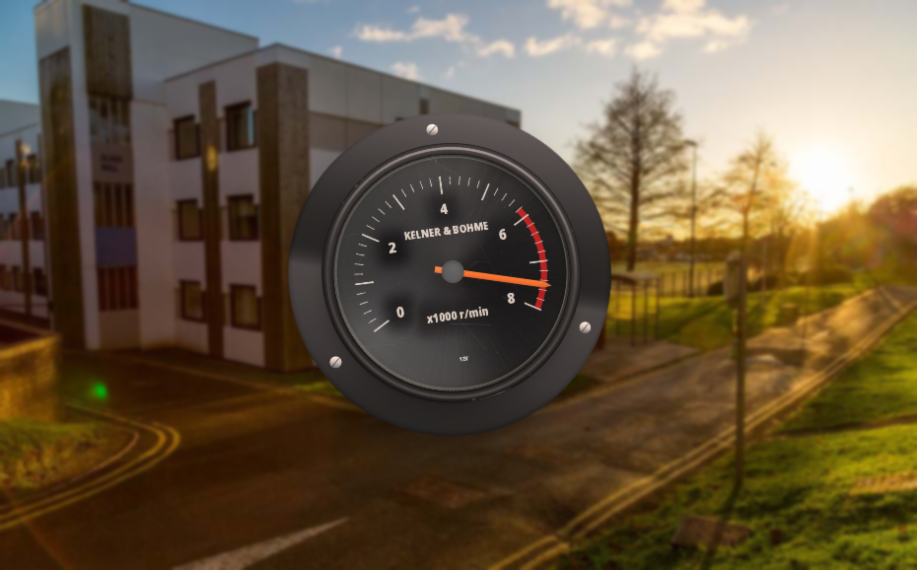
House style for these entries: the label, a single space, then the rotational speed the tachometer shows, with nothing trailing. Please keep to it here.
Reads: 7500 rpm
